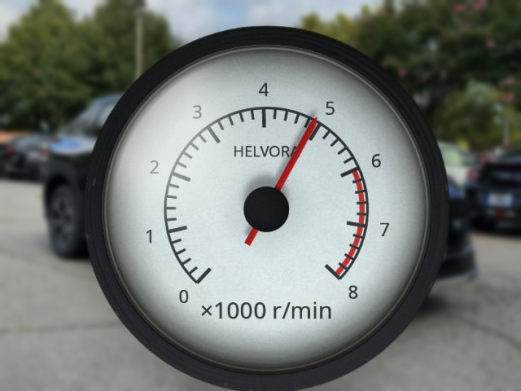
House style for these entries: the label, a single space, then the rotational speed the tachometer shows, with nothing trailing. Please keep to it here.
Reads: 4900 rpm
